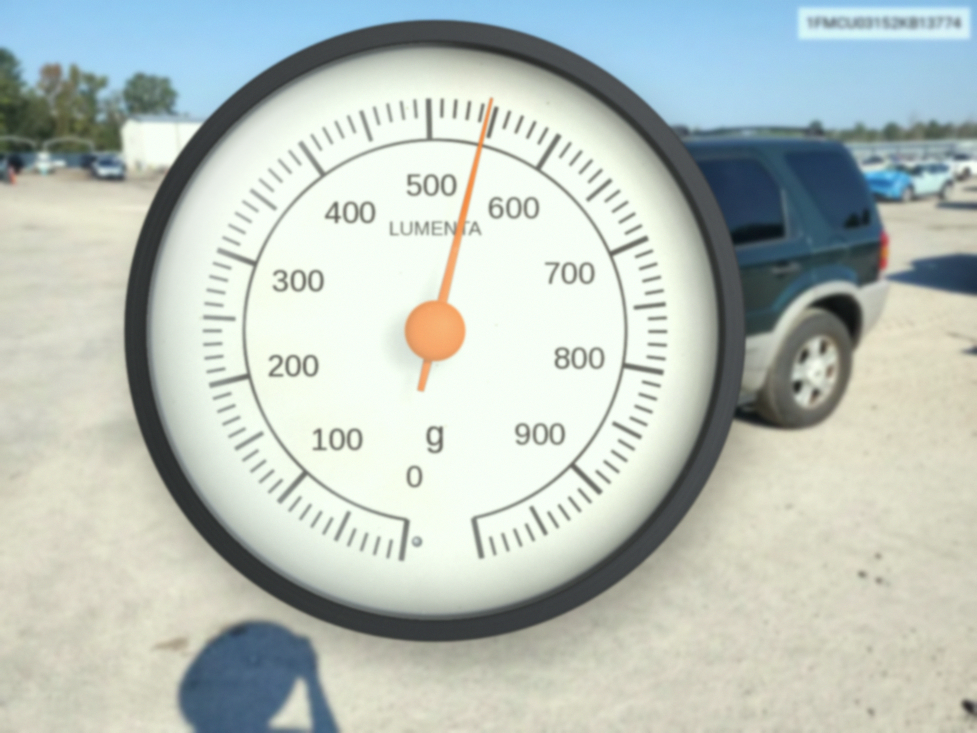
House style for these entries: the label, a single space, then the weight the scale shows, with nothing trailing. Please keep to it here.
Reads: 545 g
